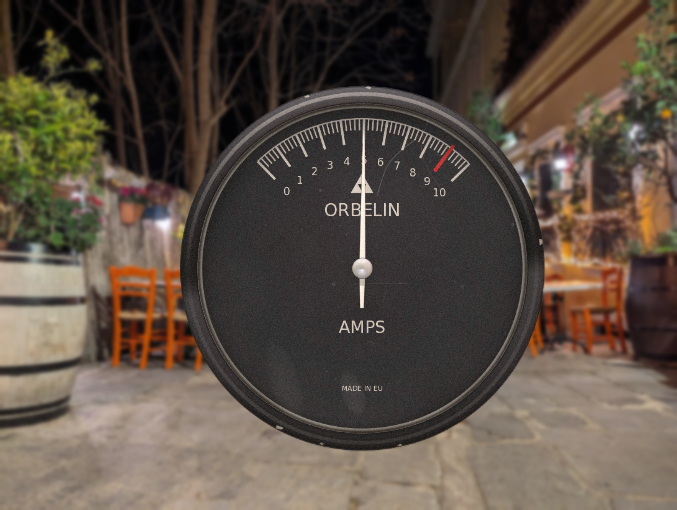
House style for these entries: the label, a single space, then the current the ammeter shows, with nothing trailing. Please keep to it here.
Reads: 5 A
